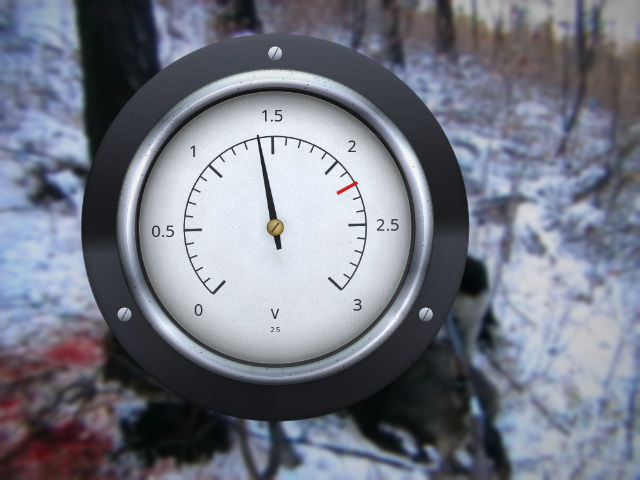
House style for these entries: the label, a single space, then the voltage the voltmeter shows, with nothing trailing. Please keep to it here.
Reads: 1.4 V
